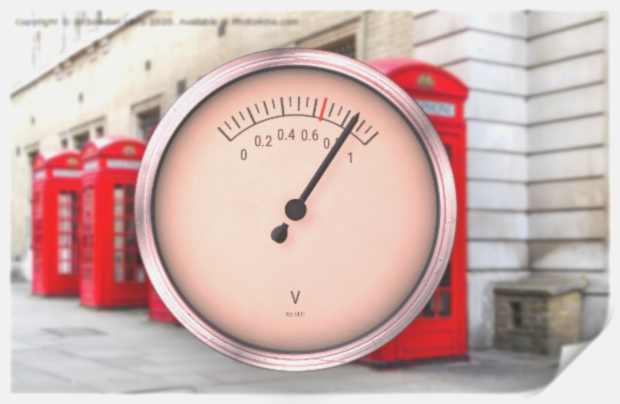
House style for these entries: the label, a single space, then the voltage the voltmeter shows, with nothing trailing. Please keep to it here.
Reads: 0.85 V
